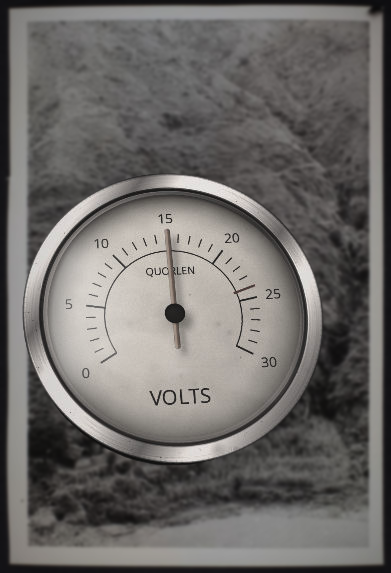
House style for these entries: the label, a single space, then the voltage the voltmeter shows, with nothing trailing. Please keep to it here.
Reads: 15 V
